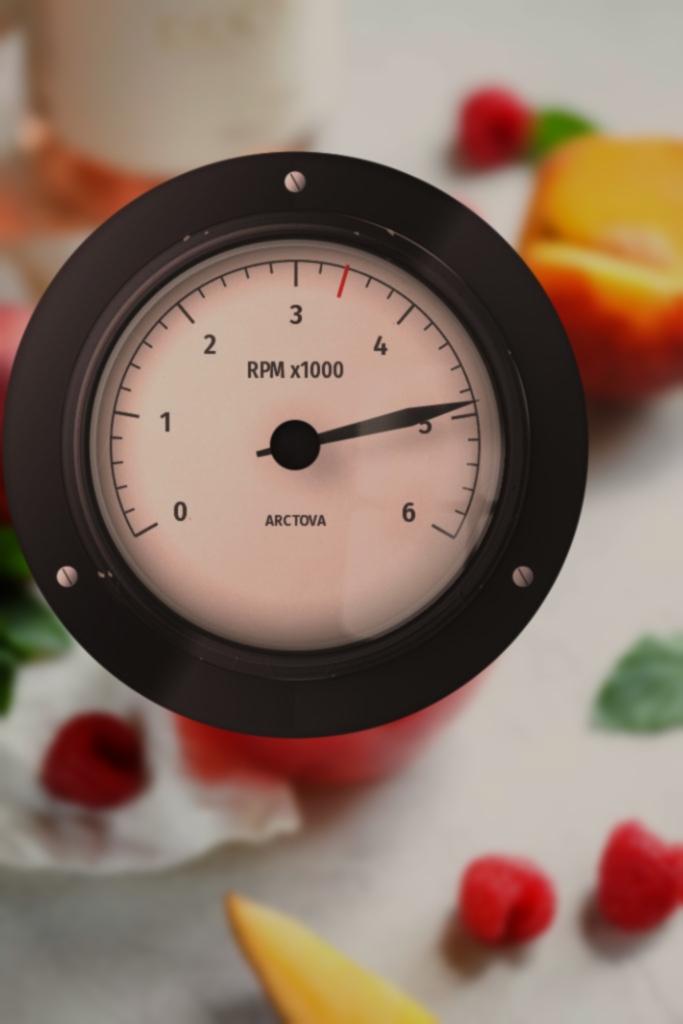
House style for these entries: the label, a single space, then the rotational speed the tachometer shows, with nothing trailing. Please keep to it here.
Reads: 4900 rpm
